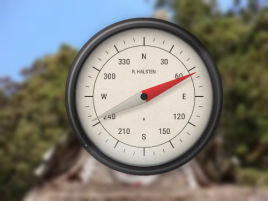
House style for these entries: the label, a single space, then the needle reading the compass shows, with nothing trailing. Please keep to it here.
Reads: 65 °
